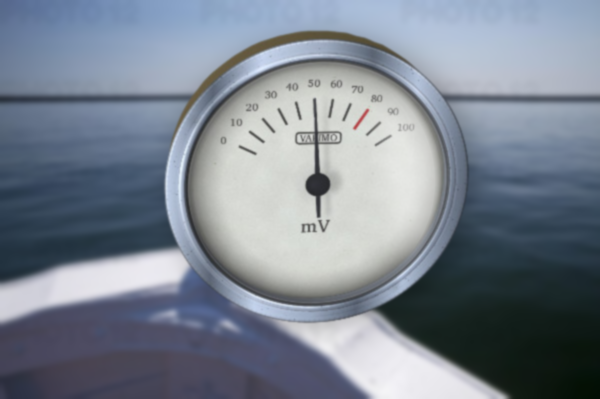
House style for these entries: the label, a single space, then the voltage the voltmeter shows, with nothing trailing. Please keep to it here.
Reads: 50 mV
